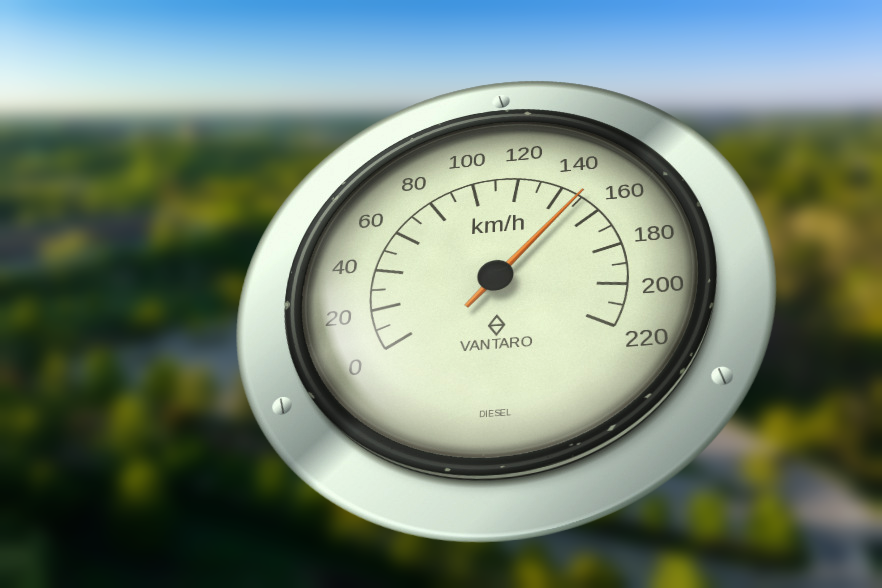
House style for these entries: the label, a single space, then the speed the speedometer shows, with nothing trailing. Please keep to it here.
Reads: 150 km/h
